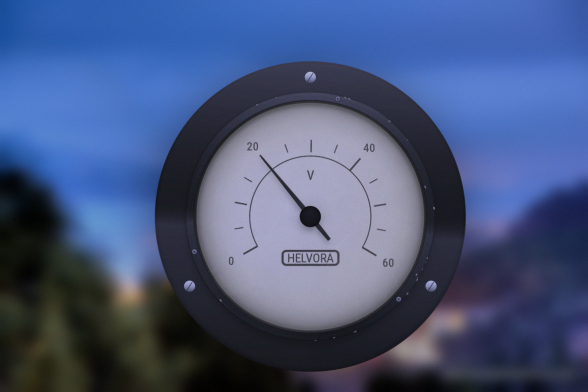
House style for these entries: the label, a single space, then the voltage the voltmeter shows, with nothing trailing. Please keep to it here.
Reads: 20 V
